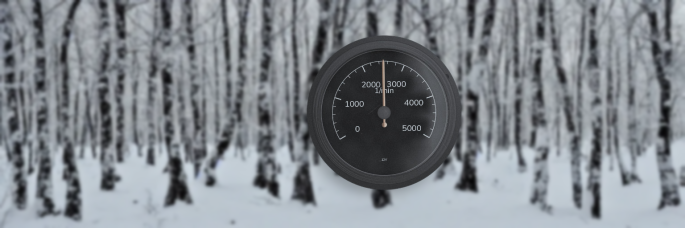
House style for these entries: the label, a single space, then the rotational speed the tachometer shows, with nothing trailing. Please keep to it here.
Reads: 2500 rpm
